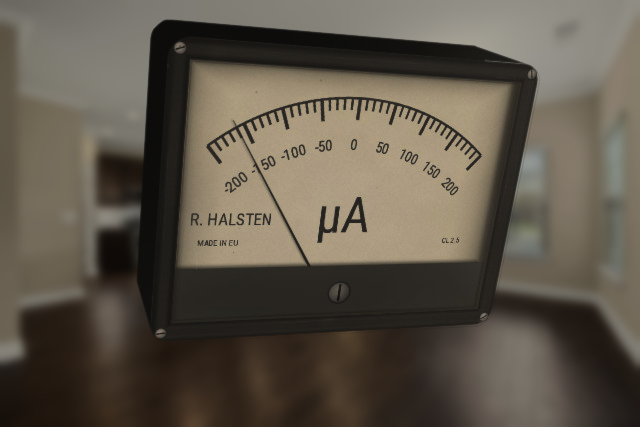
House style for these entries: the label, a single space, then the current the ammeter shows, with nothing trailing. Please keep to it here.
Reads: -160 µA
